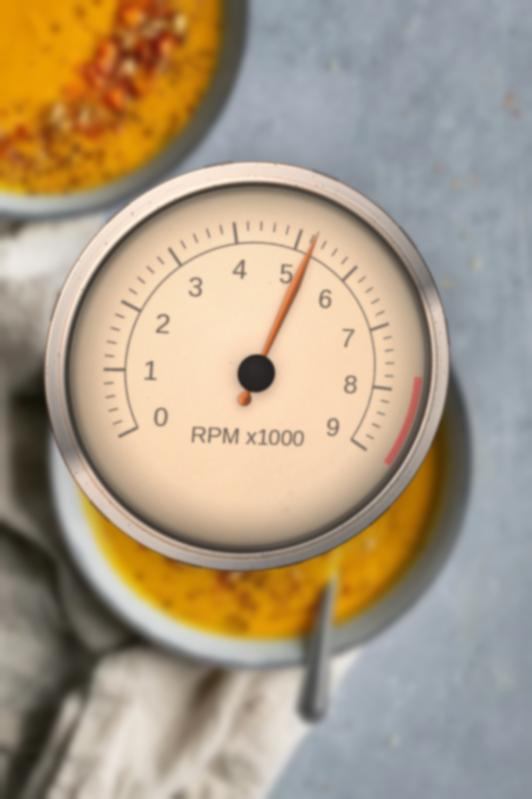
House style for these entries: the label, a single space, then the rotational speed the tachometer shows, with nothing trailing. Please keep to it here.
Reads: 5200 rpm
